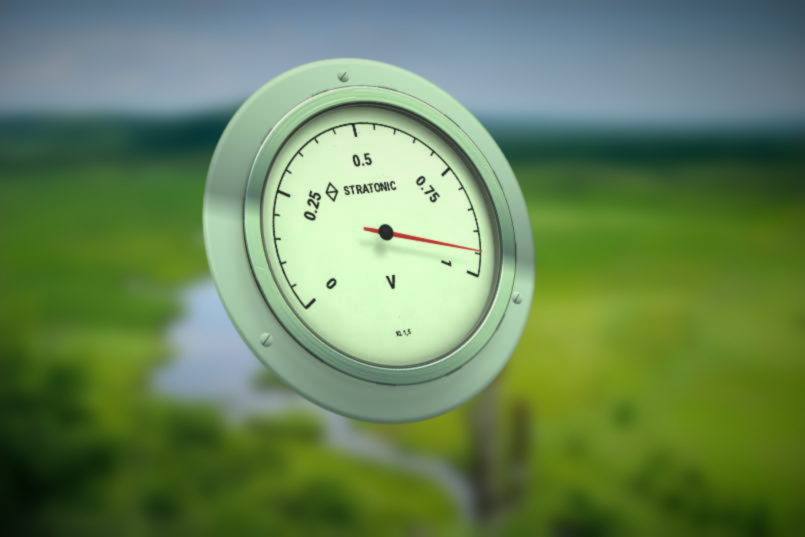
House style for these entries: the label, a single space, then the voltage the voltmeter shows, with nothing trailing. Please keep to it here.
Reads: 0.95 V
